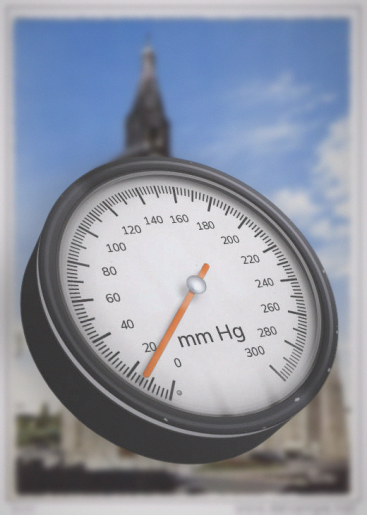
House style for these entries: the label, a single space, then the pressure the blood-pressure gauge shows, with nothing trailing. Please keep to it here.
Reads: 14 mmHg
